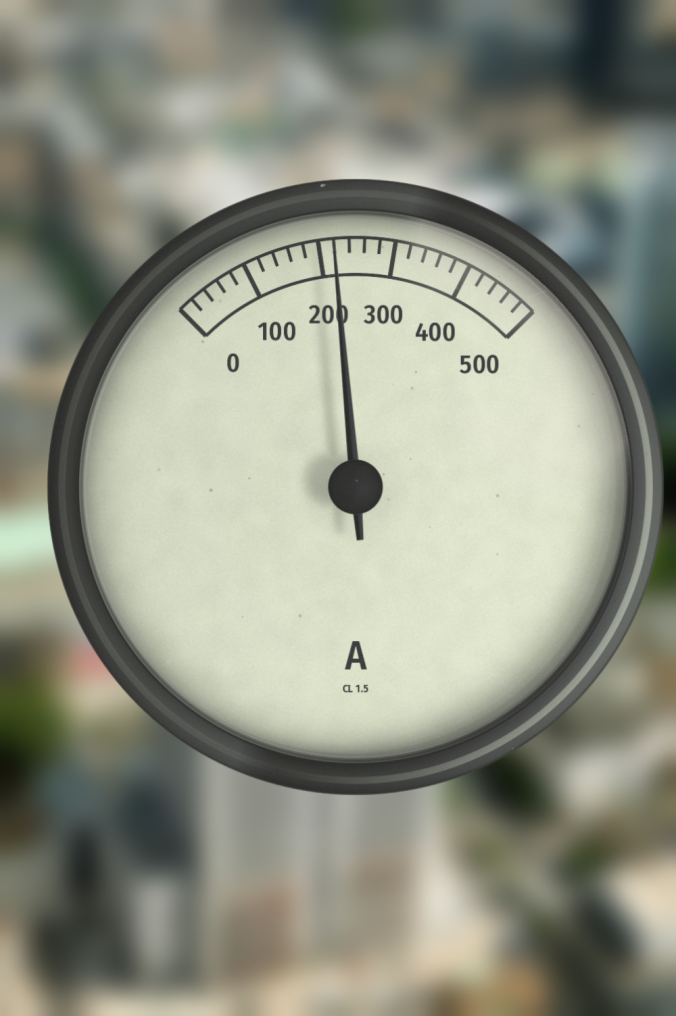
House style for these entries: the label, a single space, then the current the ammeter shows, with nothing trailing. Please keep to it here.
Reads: 220 A
